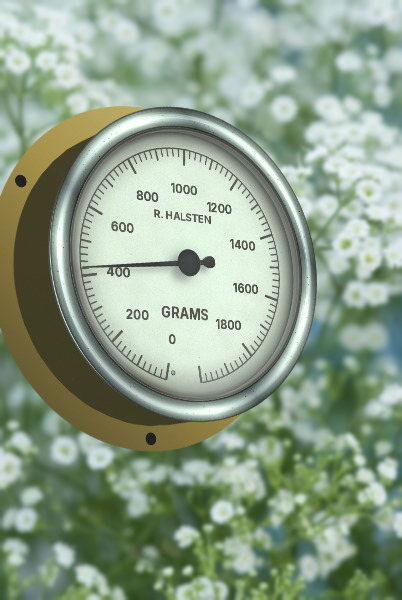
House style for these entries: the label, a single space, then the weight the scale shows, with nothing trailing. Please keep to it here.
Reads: 420 g
